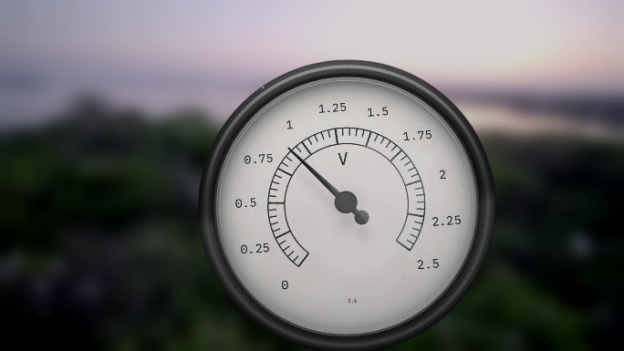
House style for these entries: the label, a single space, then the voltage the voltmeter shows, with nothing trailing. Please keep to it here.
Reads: 0.9 V
